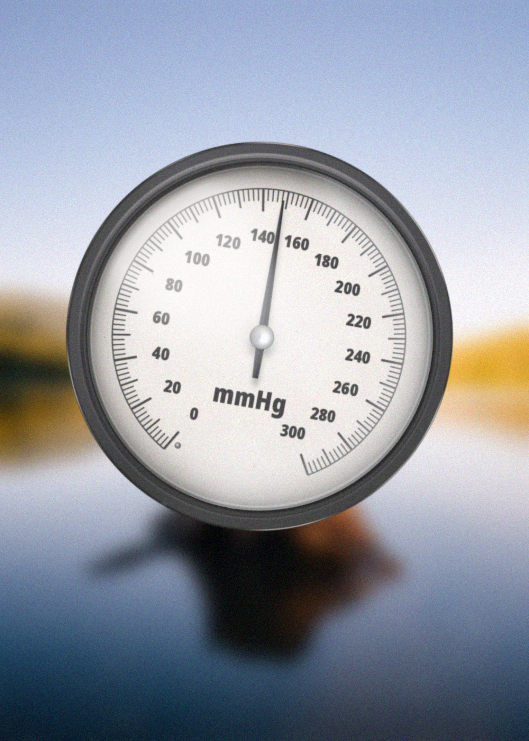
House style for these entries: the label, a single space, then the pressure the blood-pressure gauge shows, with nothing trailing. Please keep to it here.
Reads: 148 mmHg
